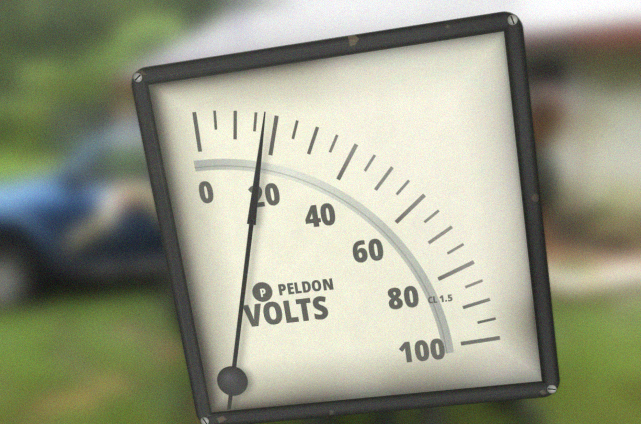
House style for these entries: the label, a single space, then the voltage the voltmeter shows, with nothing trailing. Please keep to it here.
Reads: 17.5 V
